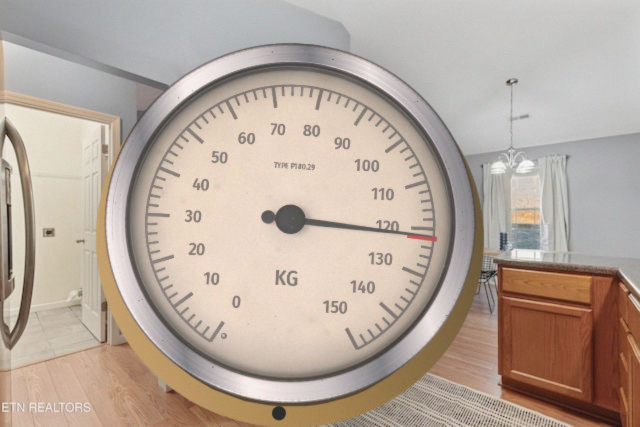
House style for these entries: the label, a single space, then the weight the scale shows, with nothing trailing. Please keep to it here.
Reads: 122 kg
